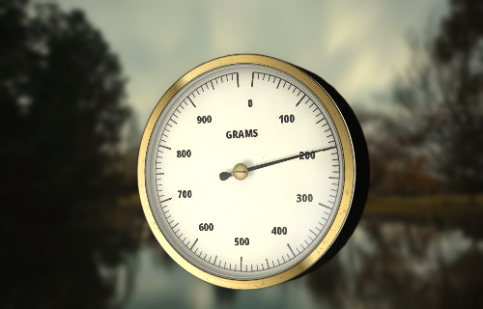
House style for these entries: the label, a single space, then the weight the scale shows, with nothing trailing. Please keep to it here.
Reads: 200 g
